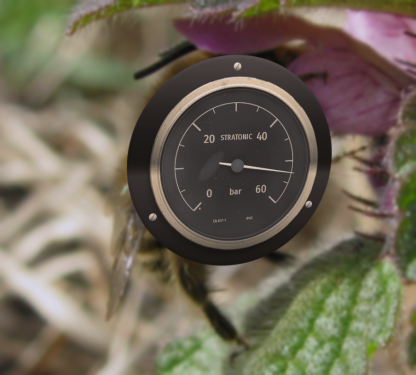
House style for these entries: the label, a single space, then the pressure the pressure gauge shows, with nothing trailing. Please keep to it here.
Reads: 52.5 bar
